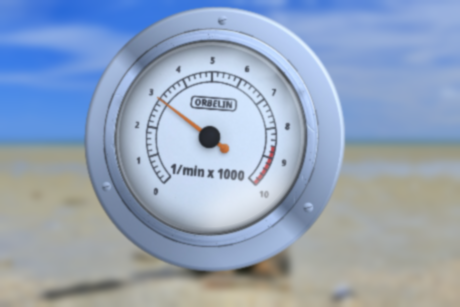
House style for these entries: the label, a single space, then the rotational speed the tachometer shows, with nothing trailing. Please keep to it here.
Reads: 3000 rpm
